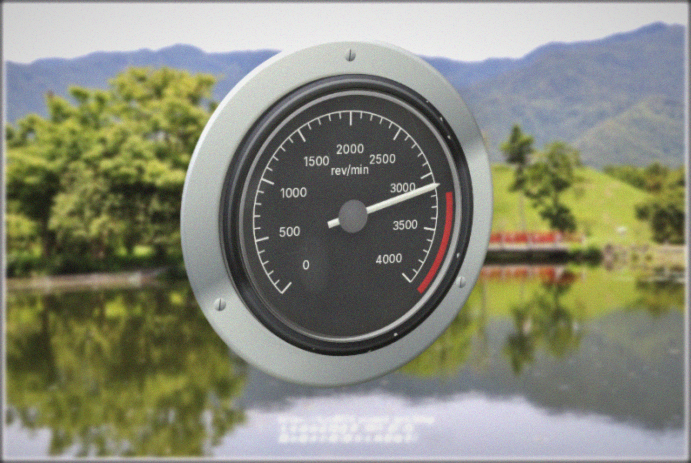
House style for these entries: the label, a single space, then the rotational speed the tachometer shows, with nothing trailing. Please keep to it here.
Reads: 3100 rpm
